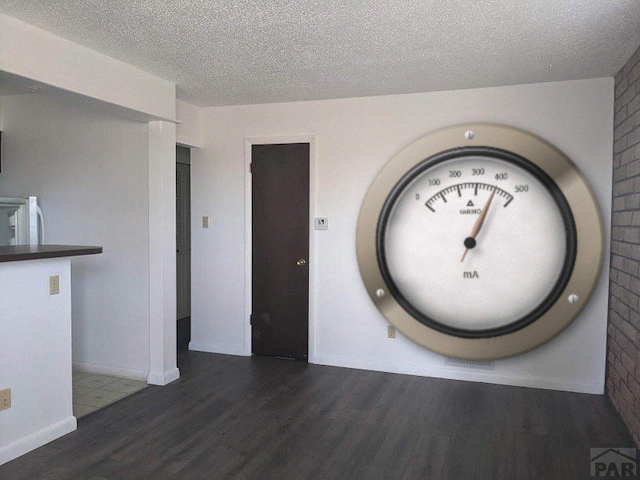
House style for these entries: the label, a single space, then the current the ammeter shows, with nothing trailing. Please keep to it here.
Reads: 400 mA
